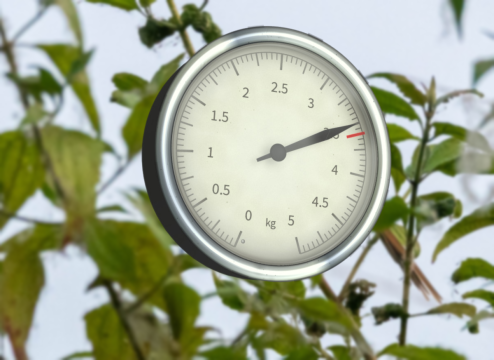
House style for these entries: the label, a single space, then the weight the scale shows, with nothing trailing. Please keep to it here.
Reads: 3.5 kg
